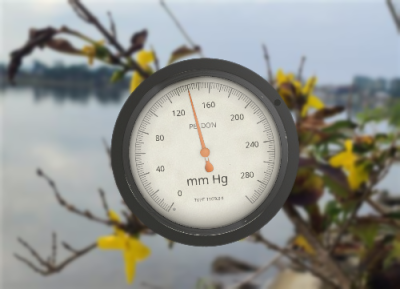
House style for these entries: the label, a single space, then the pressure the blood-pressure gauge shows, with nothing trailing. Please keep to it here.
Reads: 140 mmHg
